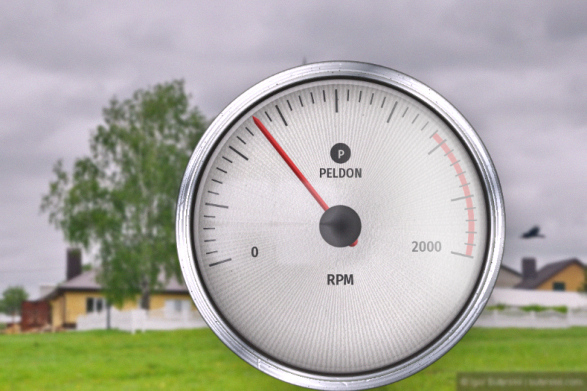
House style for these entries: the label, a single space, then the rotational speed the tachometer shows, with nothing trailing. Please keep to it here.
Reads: 650 rpm
